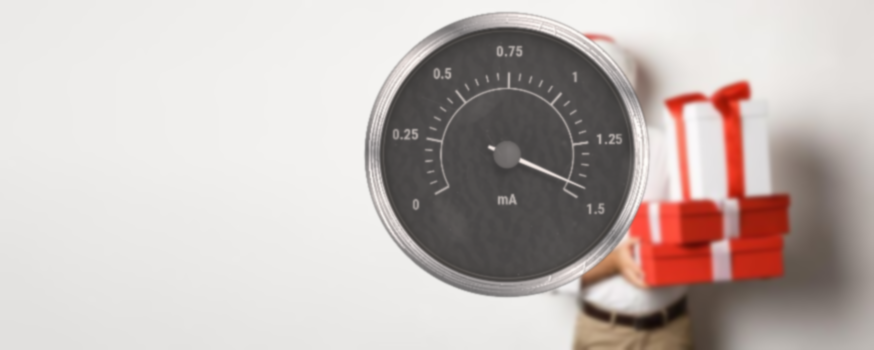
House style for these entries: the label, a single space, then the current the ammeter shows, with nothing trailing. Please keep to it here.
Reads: 1.45 mA
